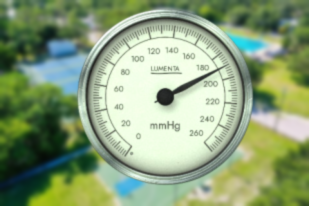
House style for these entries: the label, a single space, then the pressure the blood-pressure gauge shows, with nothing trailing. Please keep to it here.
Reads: 190 mmHg
